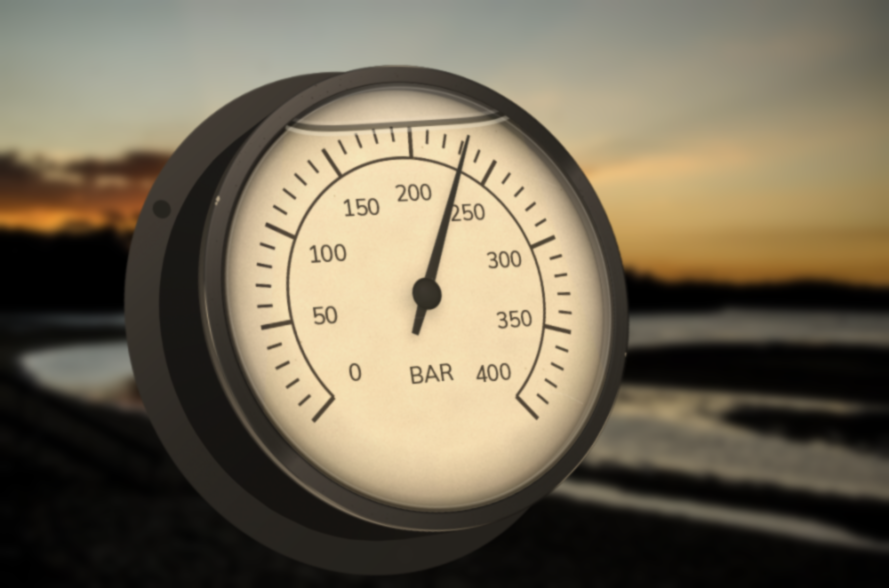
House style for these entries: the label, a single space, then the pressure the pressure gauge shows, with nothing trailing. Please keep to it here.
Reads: 230 bar
